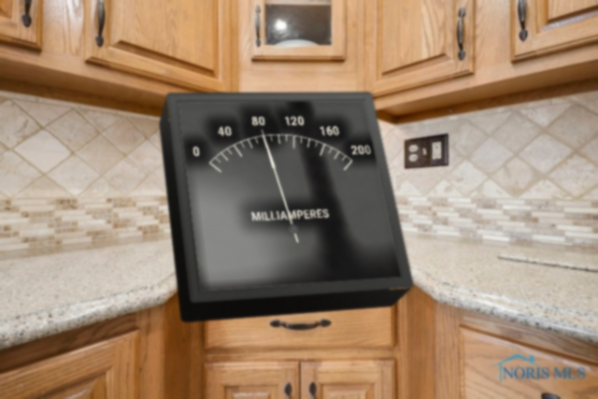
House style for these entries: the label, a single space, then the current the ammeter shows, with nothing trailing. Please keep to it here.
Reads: 80 mA
